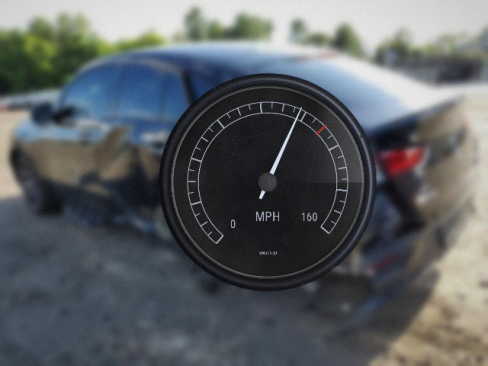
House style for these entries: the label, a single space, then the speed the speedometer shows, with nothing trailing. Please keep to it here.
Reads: 97.5 mph
